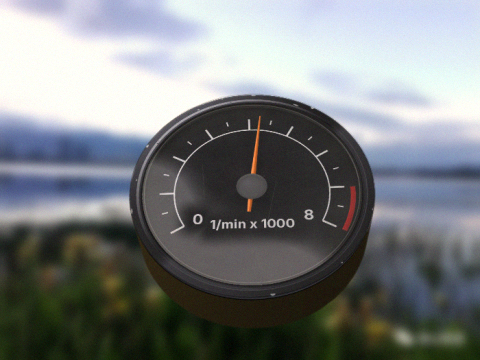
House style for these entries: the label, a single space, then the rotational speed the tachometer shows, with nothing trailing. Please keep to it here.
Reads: 4250 rpm
